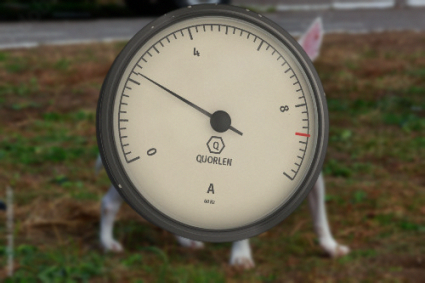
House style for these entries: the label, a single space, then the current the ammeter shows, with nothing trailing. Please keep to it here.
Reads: 2.2 A
